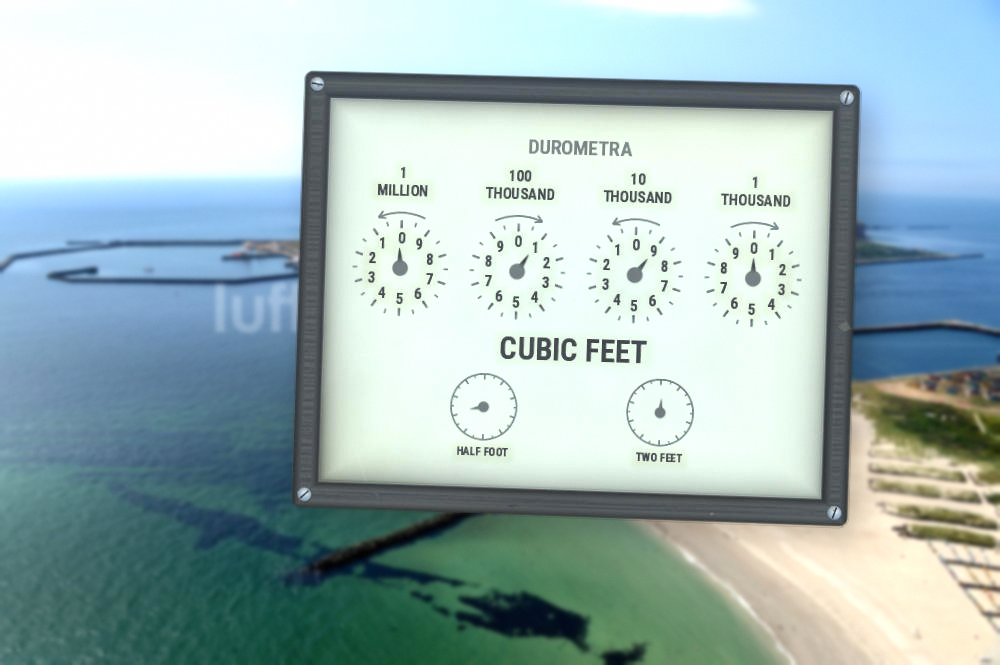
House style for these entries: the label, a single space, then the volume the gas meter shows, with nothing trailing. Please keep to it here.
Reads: 9000 ft³
